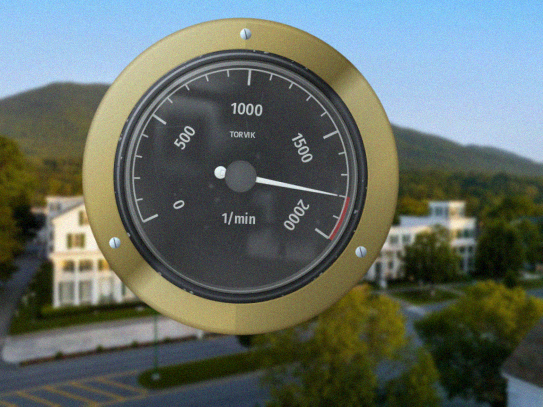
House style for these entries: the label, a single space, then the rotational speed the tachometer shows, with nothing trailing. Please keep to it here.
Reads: 1800 rpm
